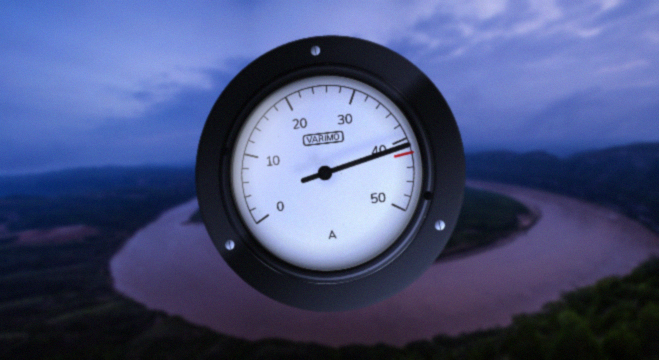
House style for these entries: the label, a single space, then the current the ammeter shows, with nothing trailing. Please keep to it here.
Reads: 41 A
